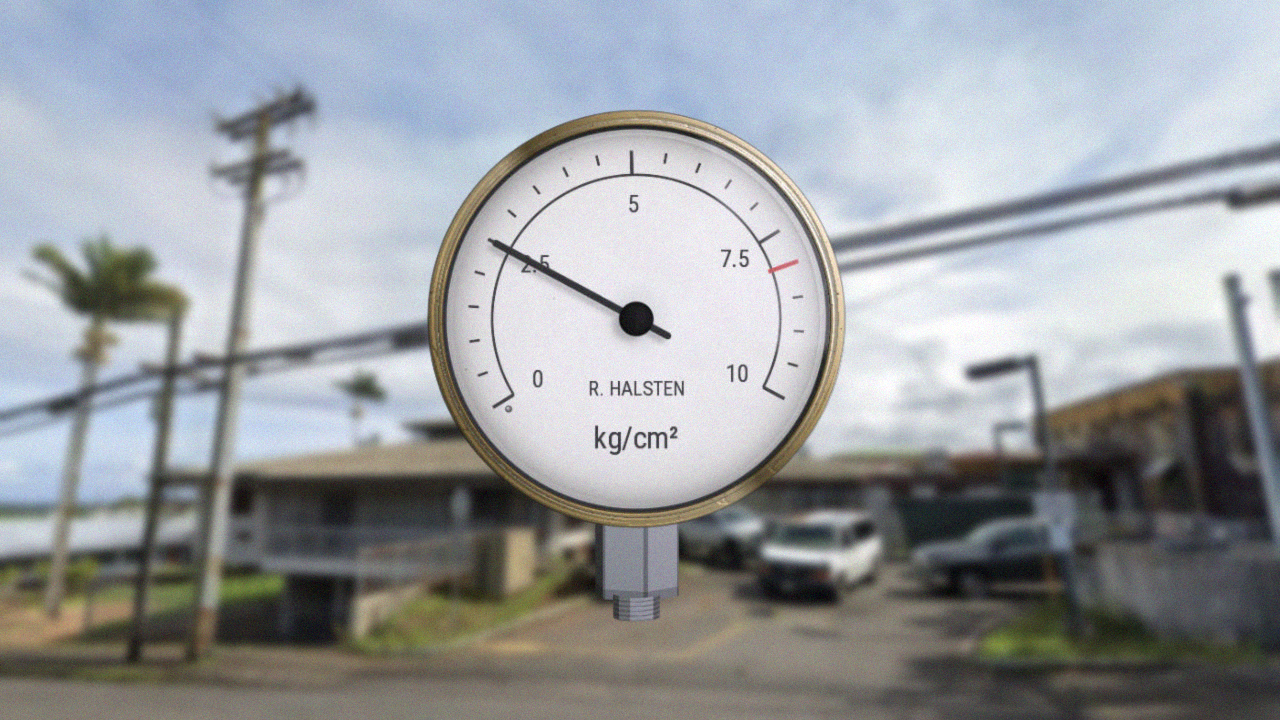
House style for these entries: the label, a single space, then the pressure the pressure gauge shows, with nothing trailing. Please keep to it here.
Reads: 2.5 kg/cm²
